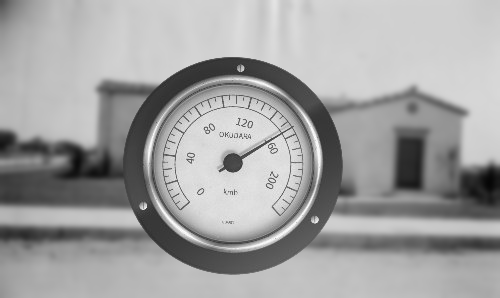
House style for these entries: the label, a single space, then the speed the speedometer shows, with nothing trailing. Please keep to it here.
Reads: 155 km/h
